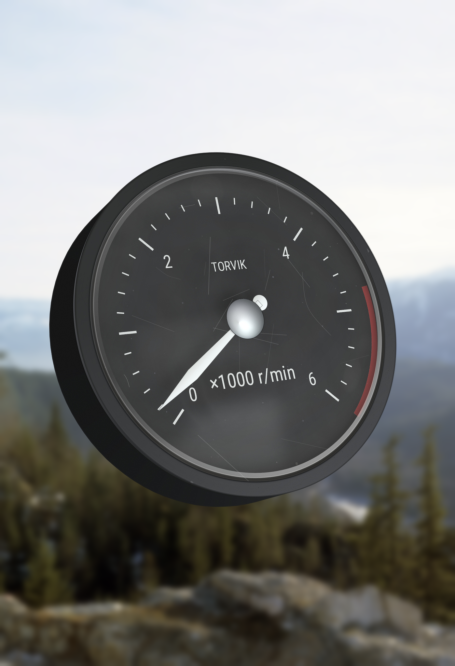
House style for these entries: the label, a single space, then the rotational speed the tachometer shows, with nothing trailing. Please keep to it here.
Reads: 200 rpm
